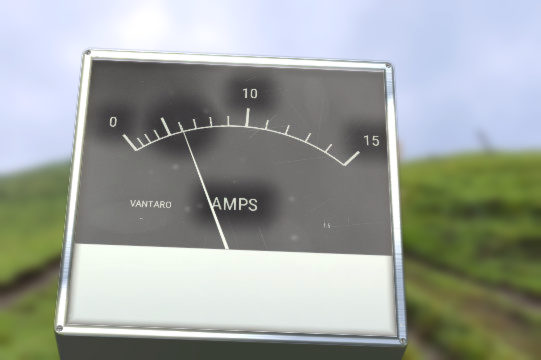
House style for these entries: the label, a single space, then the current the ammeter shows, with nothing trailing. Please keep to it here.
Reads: 6 A
